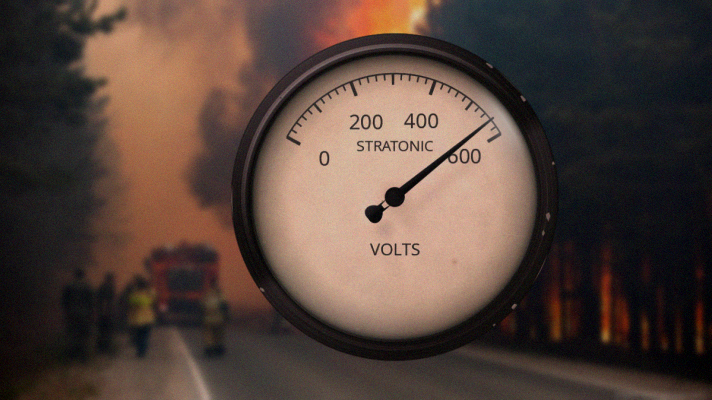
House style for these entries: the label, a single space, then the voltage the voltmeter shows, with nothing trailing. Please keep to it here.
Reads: 560 V
